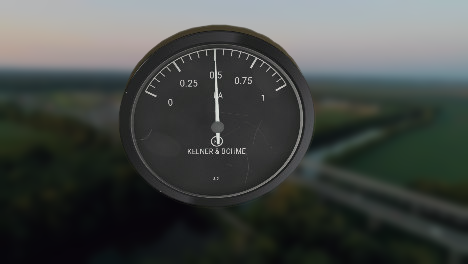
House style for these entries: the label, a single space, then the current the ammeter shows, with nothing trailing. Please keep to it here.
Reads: 0.5 kA
